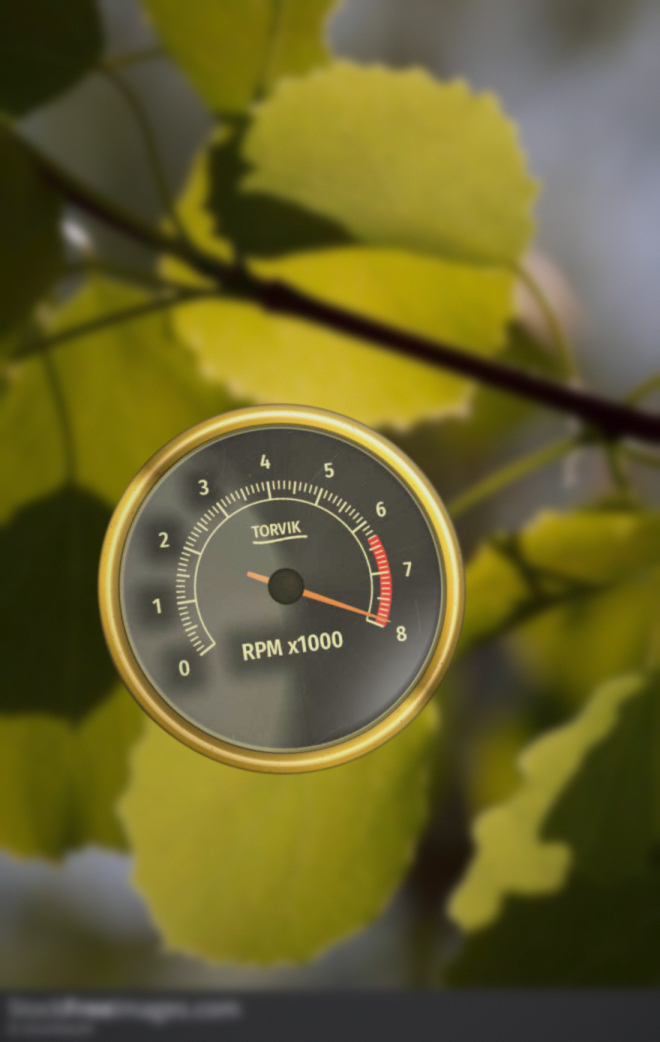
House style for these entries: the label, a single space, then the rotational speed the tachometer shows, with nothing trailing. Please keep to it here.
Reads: 7900 rpm
